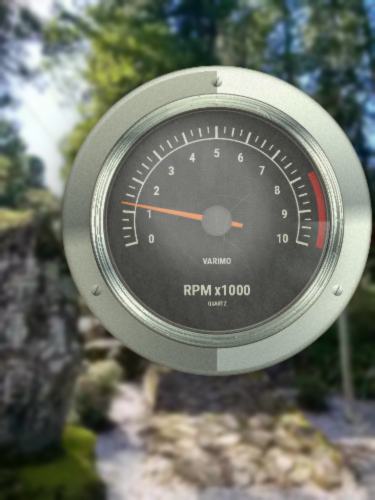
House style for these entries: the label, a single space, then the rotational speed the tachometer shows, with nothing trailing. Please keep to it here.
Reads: 1250 rpm
